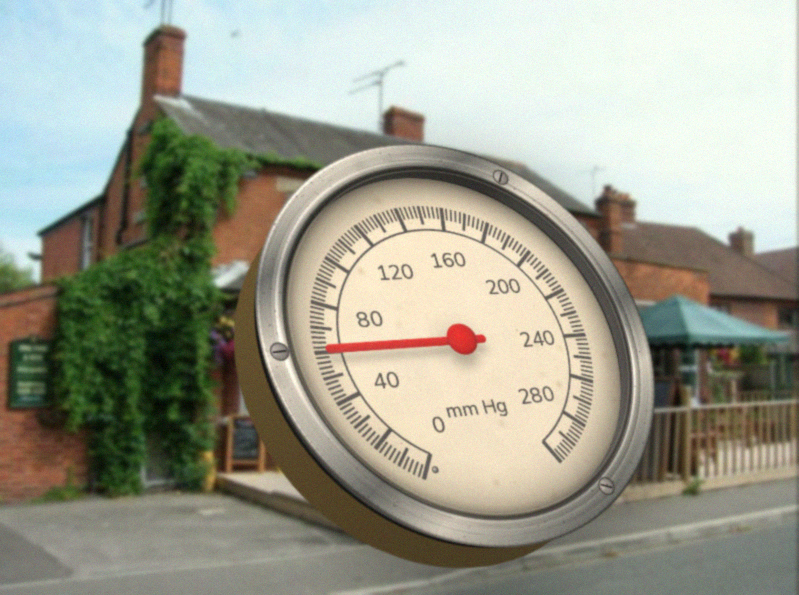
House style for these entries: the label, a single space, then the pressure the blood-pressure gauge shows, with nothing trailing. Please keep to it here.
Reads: 60 mmHg
